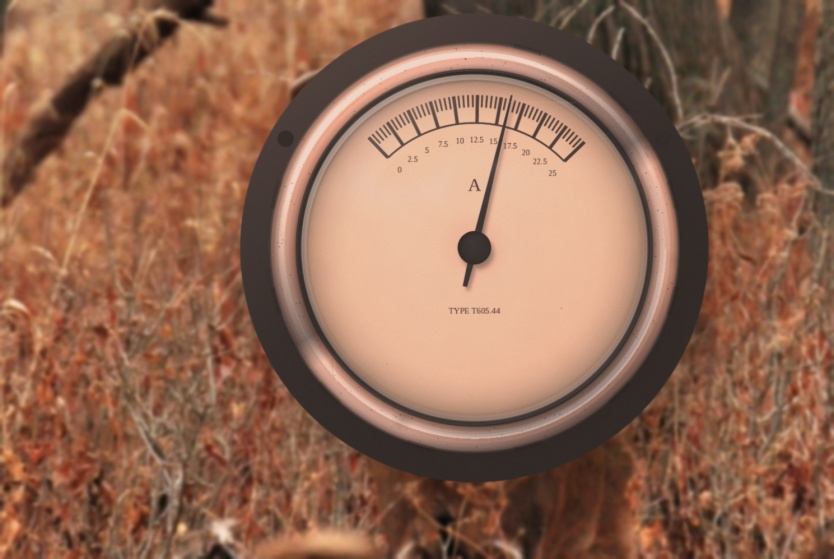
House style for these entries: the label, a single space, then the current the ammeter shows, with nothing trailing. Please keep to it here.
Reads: 16 A
